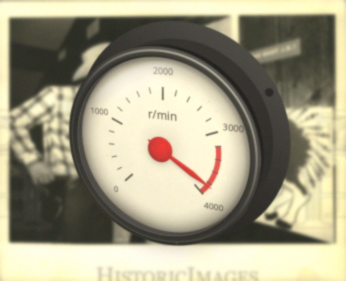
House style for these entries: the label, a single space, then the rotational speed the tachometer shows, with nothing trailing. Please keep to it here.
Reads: 3800 rpm
